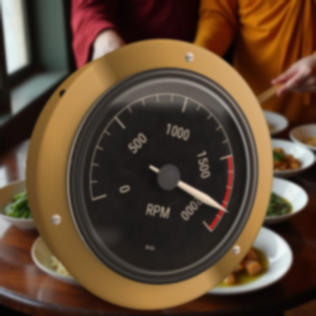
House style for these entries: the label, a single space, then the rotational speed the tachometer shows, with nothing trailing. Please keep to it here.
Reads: 1850 rpm
